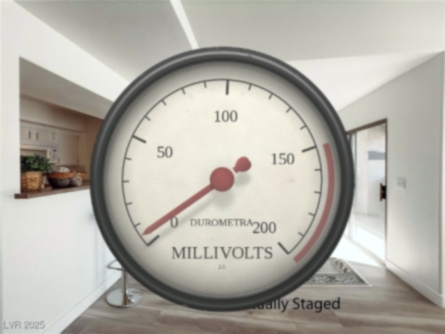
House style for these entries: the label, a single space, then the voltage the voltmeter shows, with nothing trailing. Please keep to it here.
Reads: 5 mV
